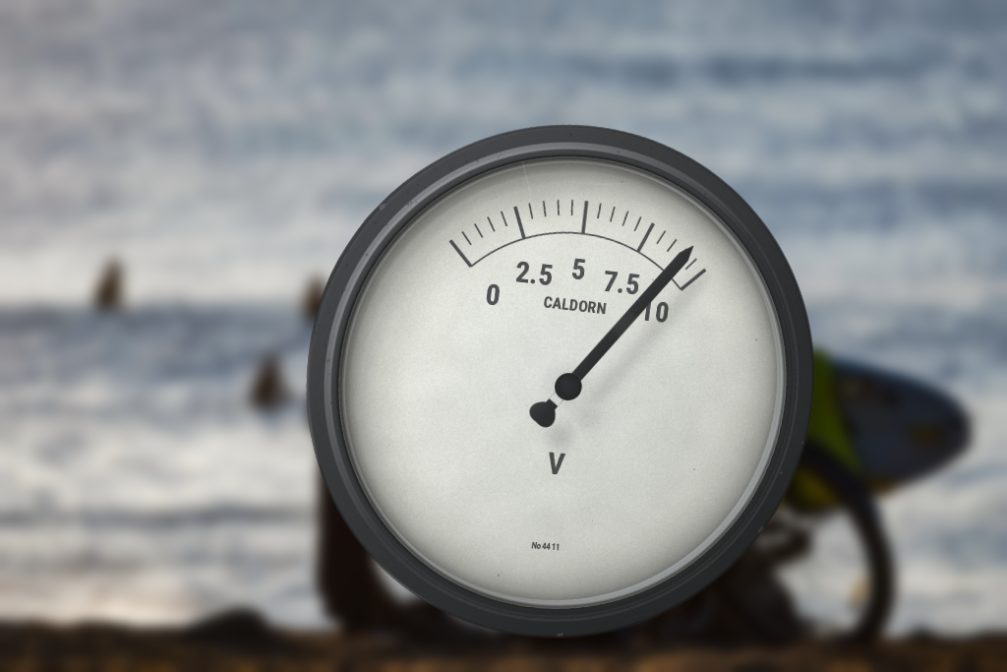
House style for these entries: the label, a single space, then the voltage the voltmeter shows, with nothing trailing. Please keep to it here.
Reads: 9 V
